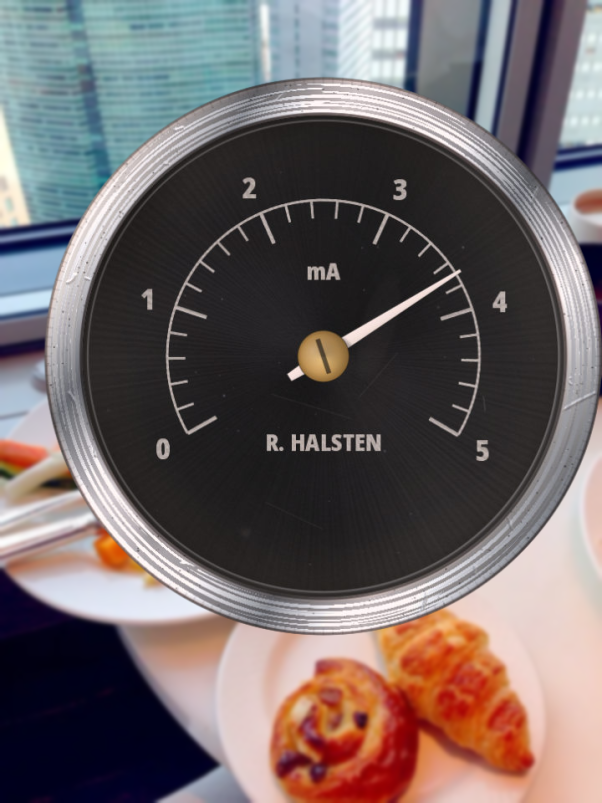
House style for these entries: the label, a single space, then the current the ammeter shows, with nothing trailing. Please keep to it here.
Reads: 3.7 mA
